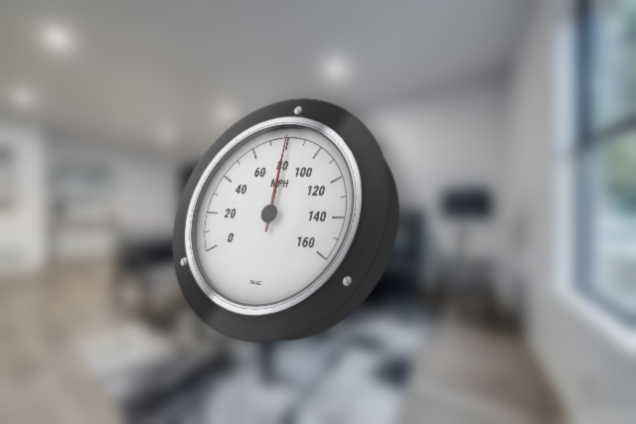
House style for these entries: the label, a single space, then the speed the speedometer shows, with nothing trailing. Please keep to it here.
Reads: 80 mph
